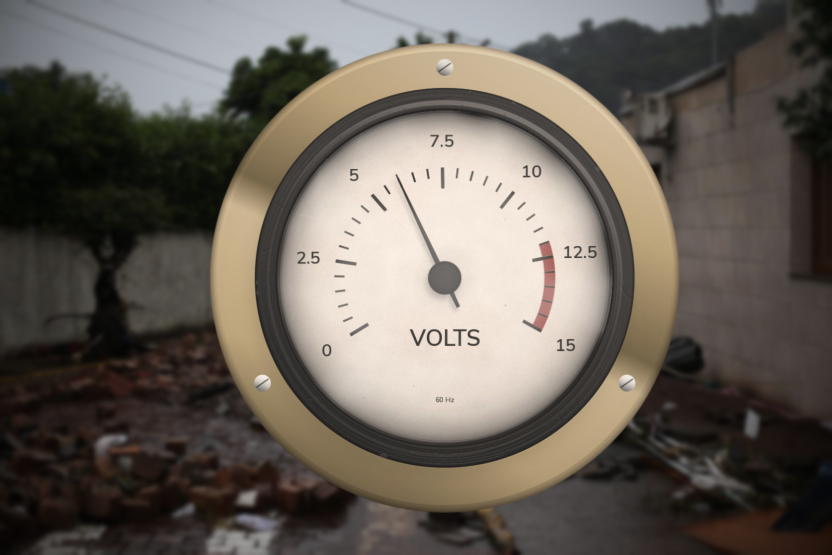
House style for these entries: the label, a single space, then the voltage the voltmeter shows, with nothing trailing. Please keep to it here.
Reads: 6 V
